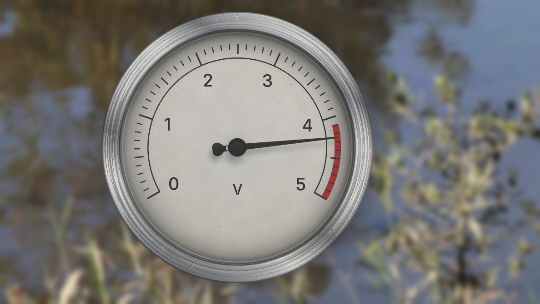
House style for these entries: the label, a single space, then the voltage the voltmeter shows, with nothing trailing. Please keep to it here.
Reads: 4.25 V
